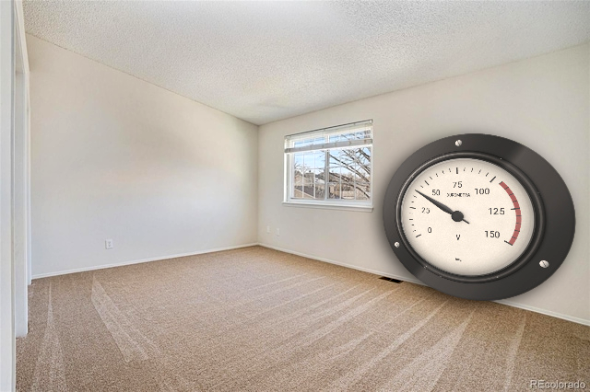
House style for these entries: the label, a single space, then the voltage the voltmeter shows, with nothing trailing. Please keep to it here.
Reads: 40 V
